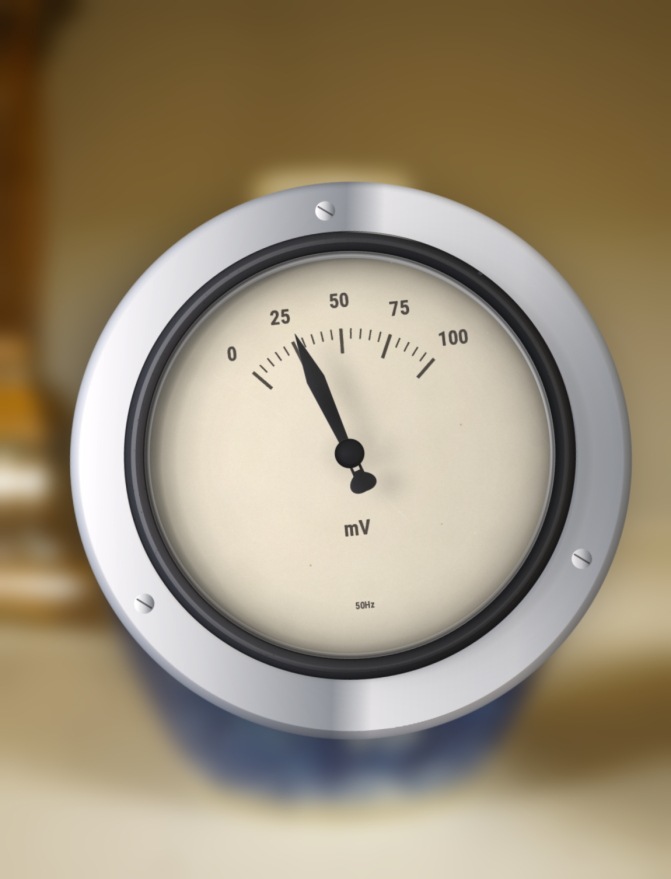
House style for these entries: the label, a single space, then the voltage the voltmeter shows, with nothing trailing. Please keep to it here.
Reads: 27.5 mV
